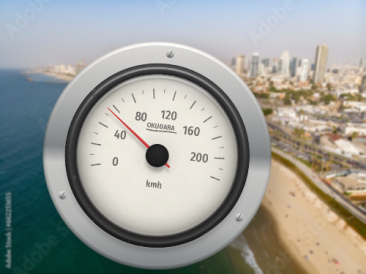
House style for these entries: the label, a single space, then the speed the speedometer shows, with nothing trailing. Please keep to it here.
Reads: 55 km/h
